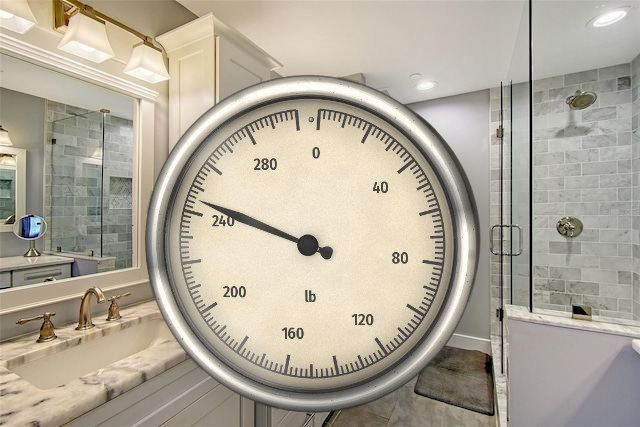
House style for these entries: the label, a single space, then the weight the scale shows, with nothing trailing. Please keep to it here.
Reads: 246 lb
